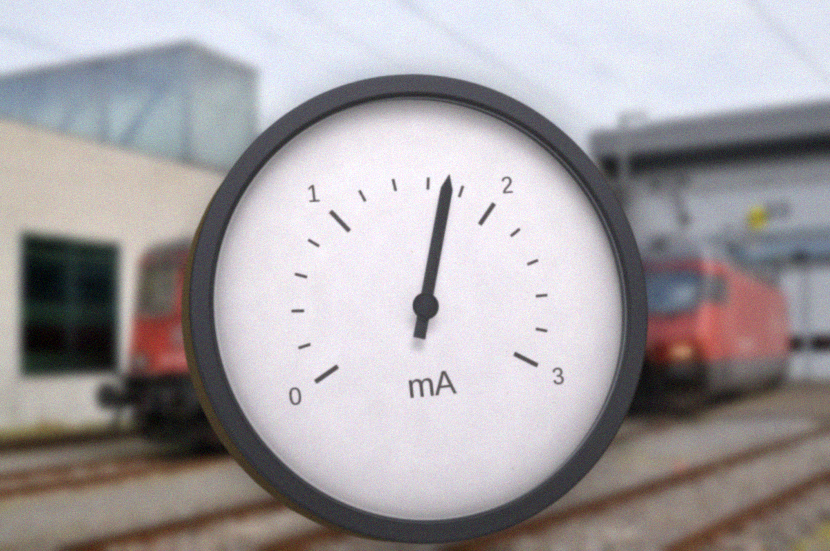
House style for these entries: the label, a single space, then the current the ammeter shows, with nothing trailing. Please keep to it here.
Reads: 1.7 mA
